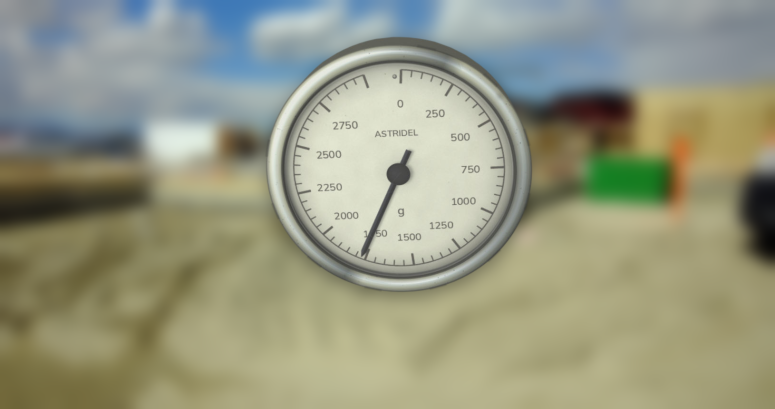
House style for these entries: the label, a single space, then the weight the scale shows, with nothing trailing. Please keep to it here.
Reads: 1775 g
